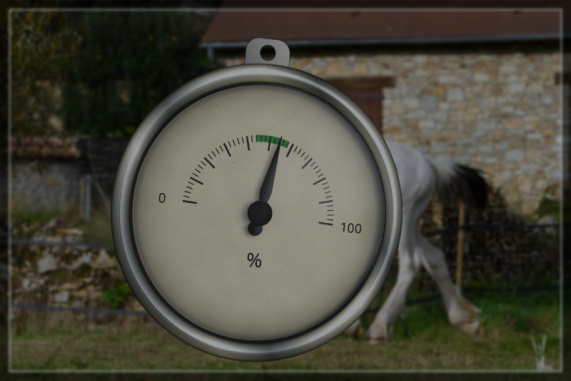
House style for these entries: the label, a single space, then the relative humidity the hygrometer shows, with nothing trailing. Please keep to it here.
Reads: 54 %
